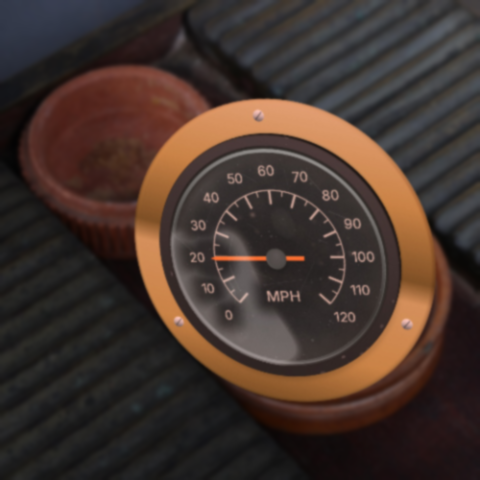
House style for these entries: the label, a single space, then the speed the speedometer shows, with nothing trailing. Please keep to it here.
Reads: 20 mph
